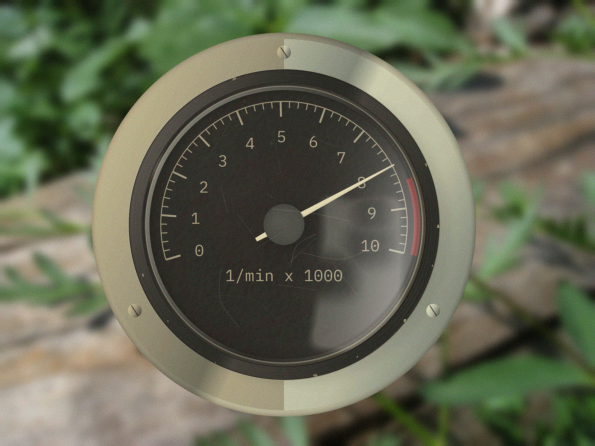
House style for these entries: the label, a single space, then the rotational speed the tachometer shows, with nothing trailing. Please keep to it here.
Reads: 8000 rpm
